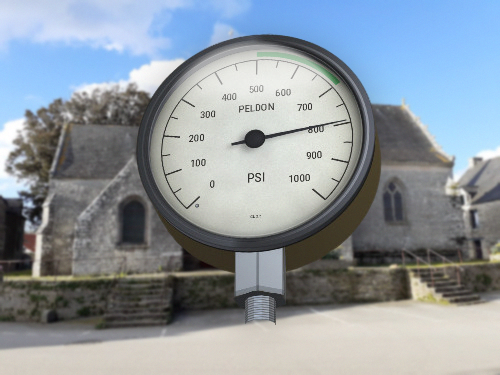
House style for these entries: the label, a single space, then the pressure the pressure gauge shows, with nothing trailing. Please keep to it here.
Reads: 800 psi
